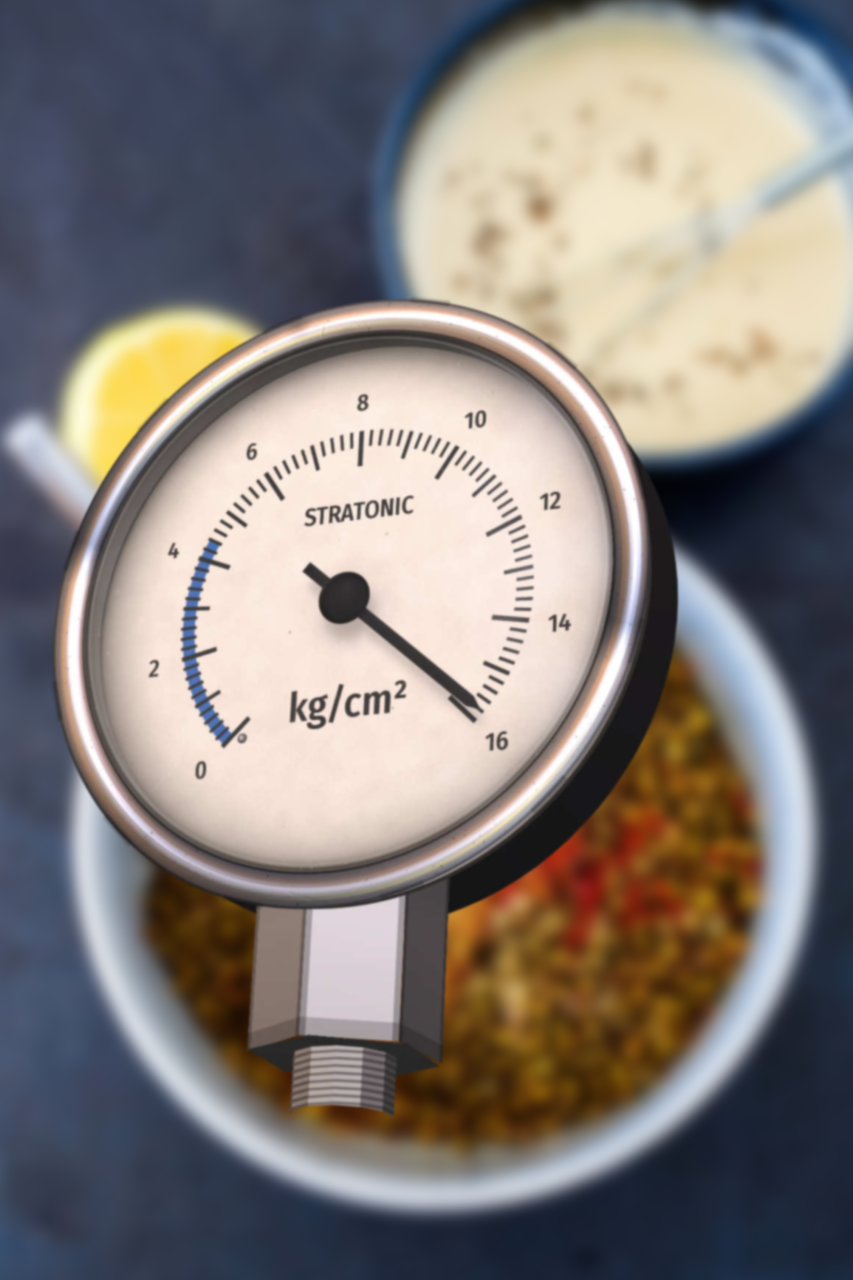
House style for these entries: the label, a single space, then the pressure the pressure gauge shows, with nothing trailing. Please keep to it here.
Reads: 15.8 kg/cm²
